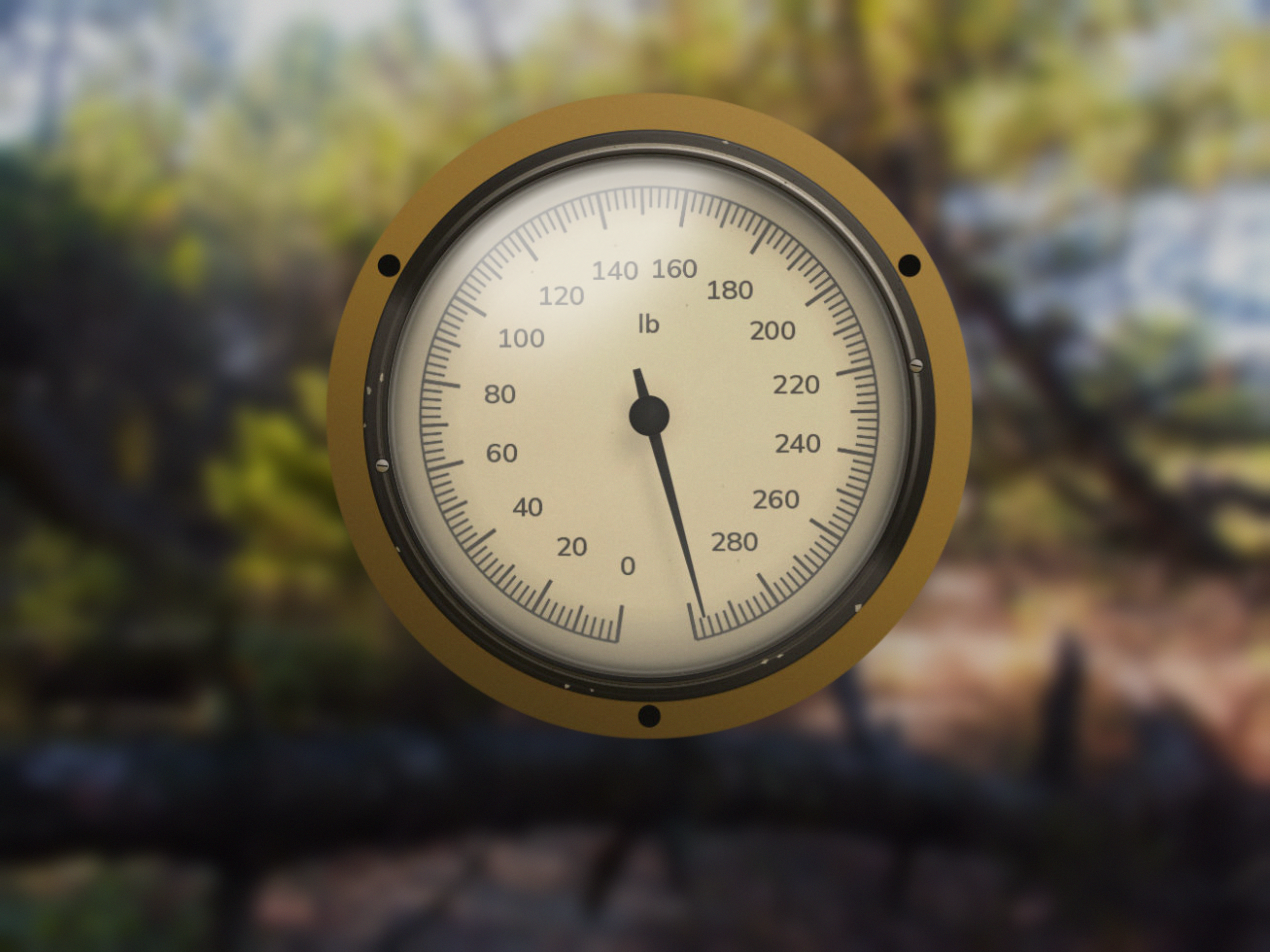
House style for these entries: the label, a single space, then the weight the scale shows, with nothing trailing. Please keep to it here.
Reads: 297 lb
